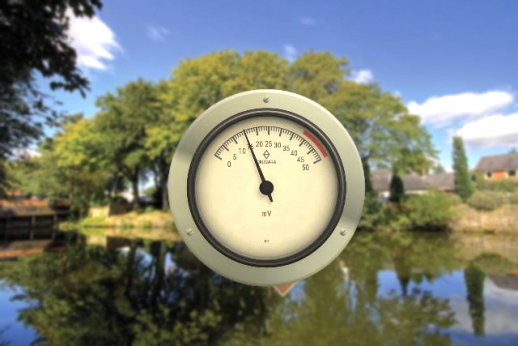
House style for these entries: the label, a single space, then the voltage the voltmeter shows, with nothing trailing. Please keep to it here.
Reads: 15 mV
